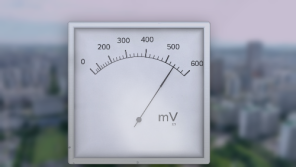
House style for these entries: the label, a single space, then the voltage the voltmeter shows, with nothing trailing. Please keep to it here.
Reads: 540 mV
